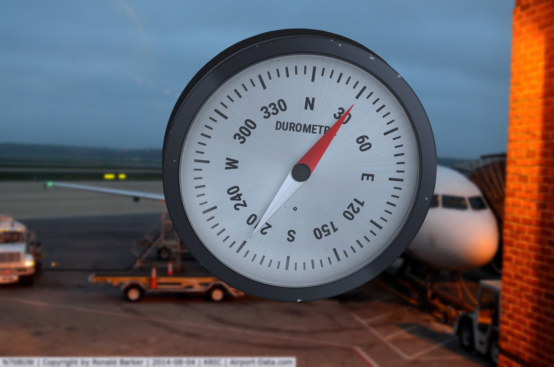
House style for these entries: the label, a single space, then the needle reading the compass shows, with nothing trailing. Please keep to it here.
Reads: 30 °
